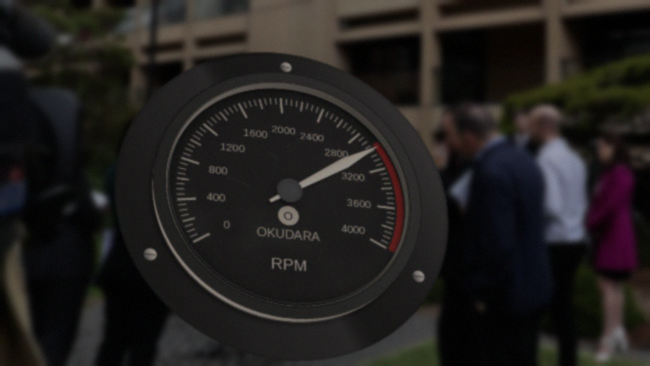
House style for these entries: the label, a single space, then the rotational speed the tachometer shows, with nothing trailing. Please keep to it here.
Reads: 3000 rpm
